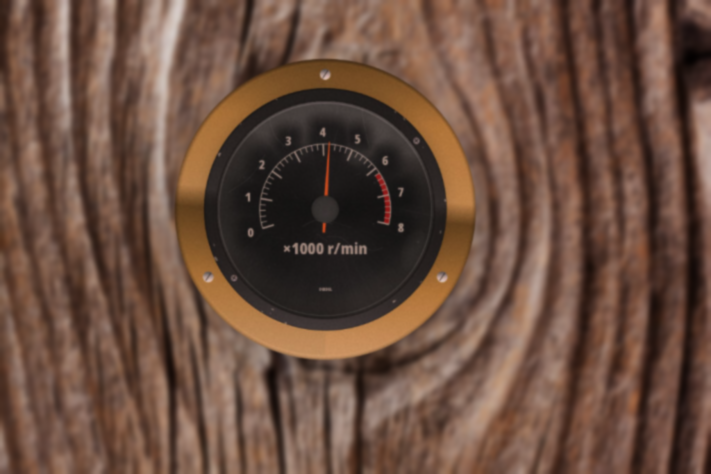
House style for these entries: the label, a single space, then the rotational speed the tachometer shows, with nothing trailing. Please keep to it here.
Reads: 4200 rpm
